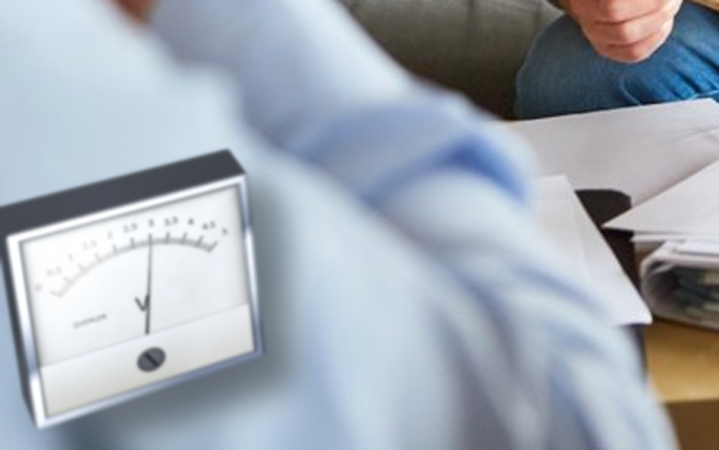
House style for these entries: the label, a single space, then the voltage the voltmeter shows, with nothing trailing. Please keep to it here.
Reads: 3 V
